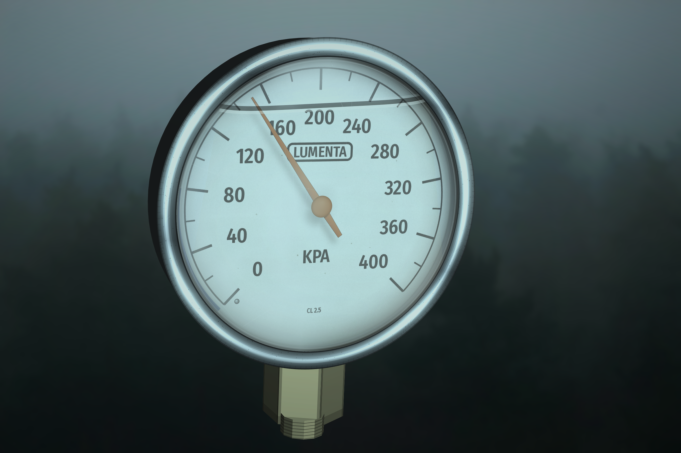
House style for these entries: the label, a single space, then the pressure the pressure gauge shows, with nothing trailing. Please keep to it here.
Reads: 150 kPa
